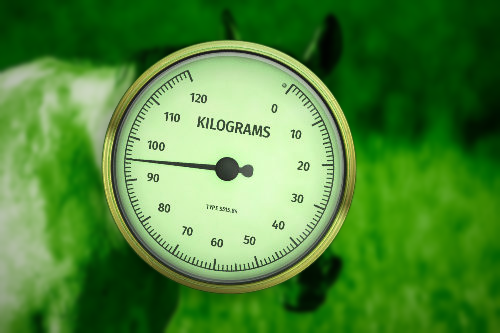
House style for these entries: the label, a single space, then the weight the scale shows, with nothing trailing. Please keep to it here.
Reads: 95 kg
